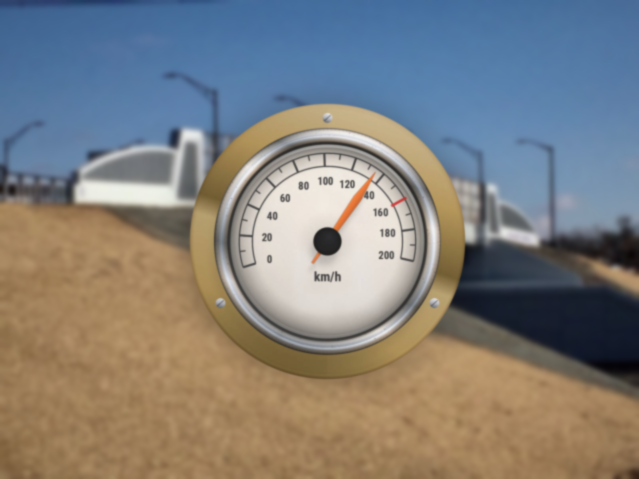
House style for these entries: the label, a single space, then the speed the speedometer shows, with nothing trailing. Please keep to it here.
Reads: 135 km/h
